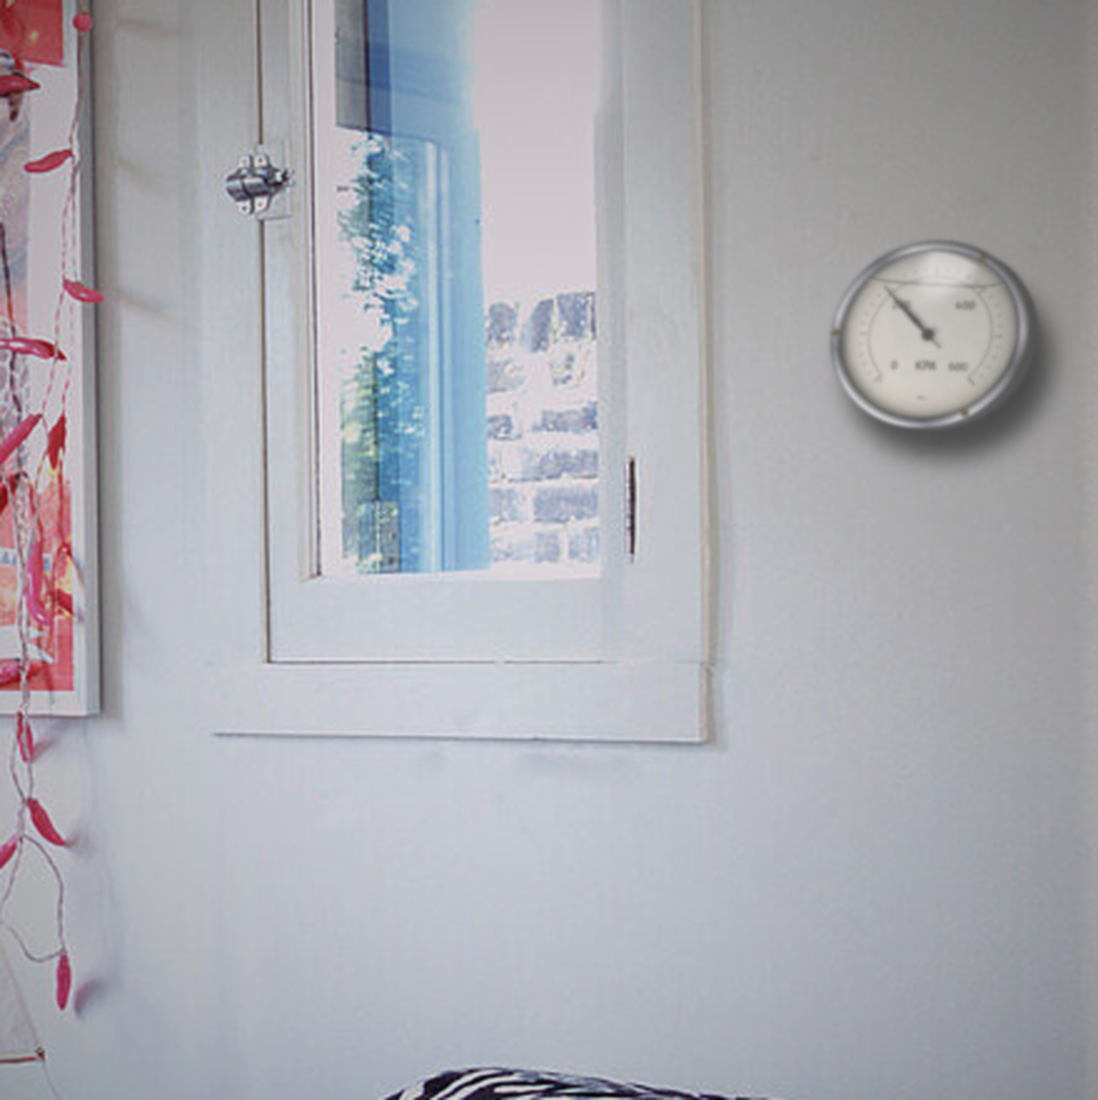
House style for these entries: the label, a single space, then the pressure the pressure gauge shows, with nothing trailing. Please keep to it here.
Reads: 200 kPa
